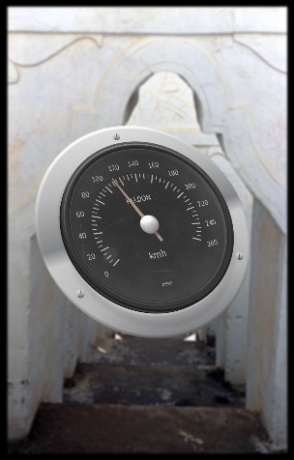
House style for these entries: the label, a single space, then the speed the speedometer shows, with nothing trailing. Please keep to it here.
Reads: 110 km/h
